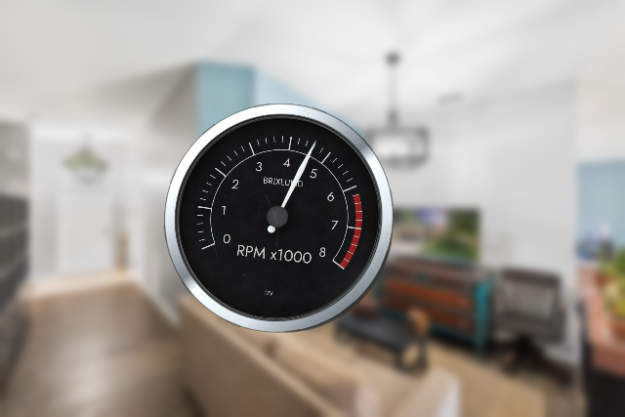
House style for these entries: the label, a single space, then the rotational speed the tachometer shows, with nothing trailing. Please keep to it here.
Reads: 4600 rpm
